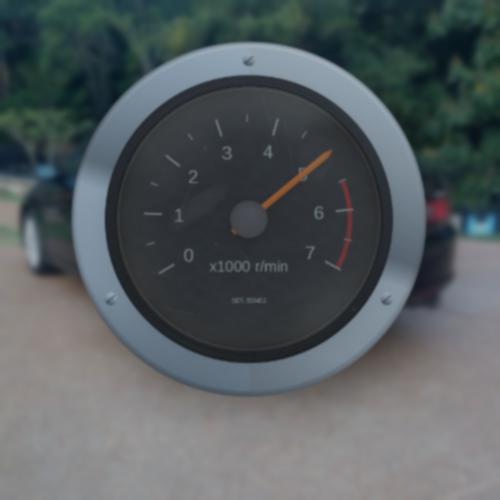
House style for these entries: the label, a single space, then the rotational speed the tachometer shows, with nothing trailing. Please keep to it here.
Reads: 5000 rpm
